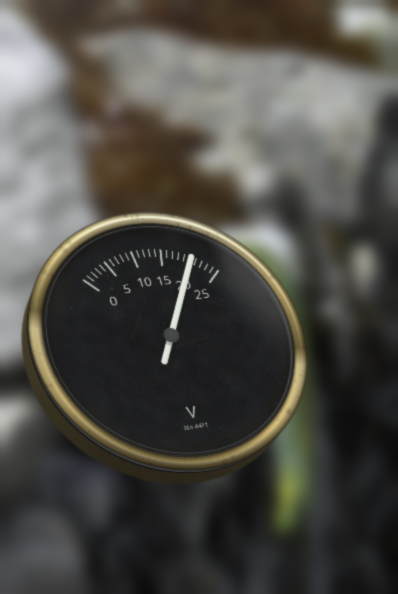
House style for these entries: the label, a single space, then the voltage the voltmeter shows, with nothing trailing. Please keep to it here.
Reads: 20 V
